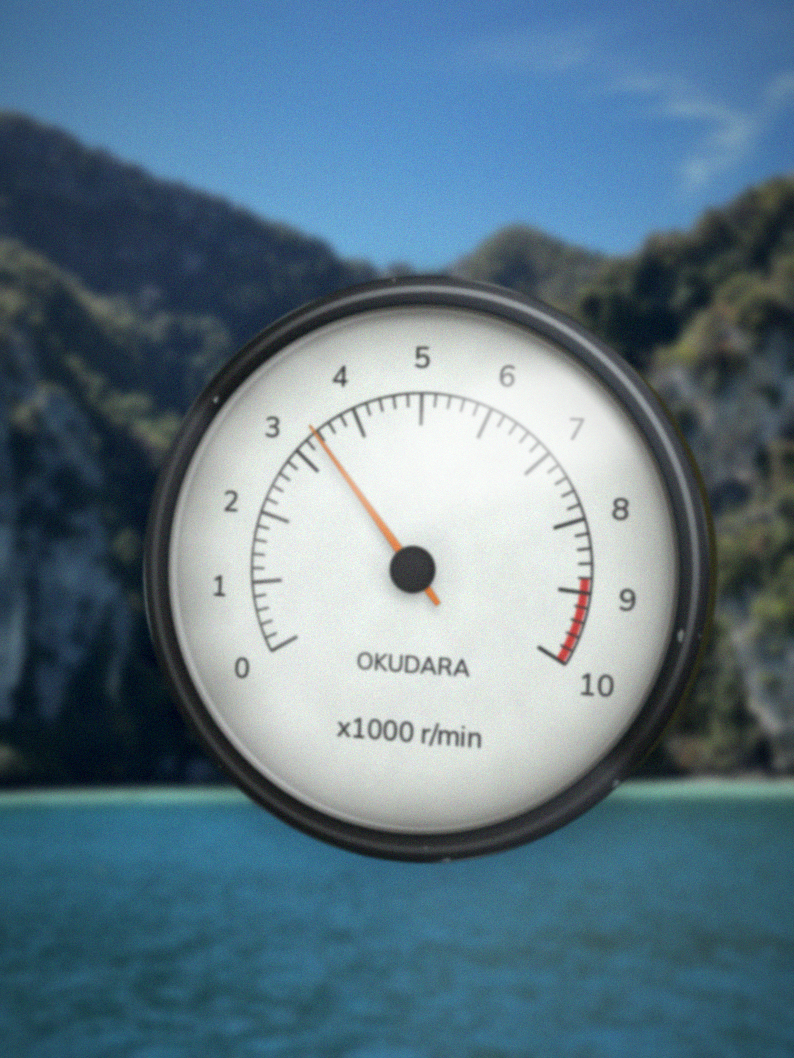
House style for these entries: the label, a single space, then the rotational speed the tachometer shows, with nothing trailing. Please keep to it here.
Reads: 3400 rpm
